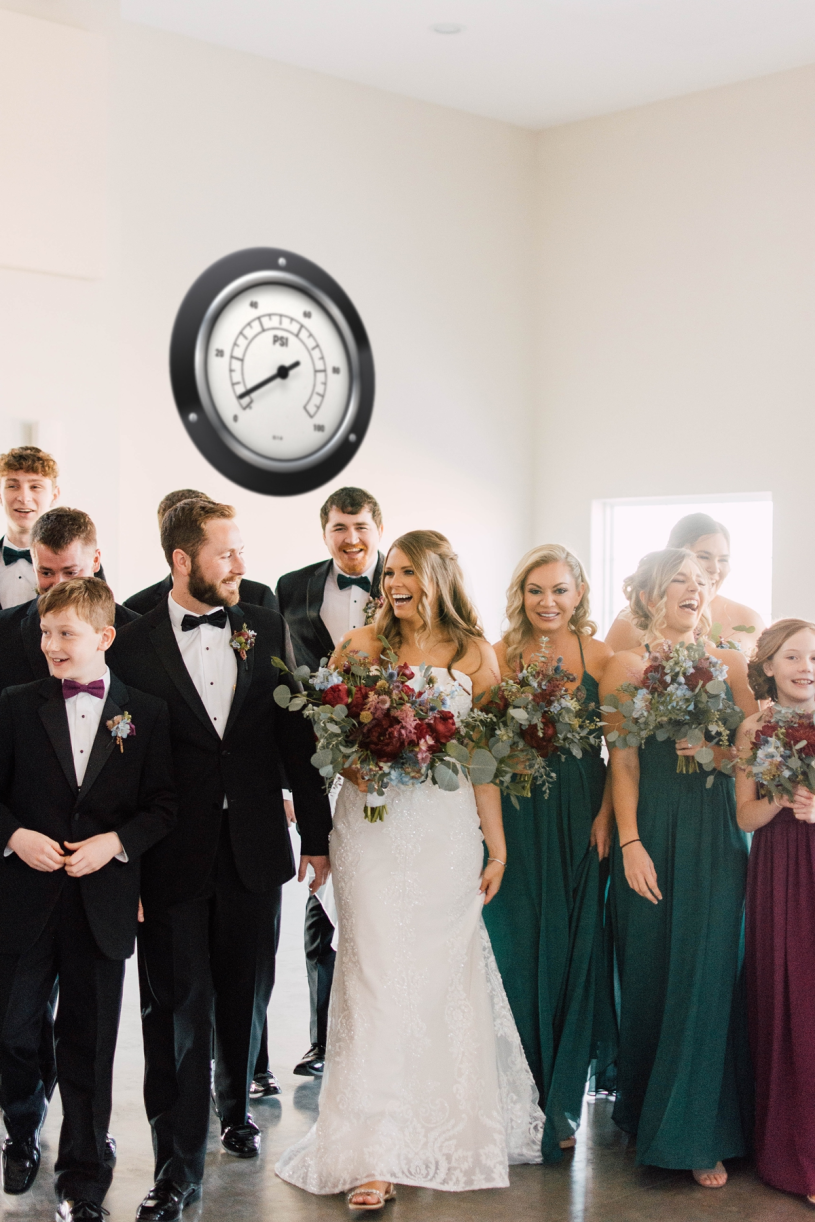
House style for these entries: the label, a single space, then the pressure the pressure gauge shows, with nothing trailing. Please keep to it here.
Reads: 5 psi
